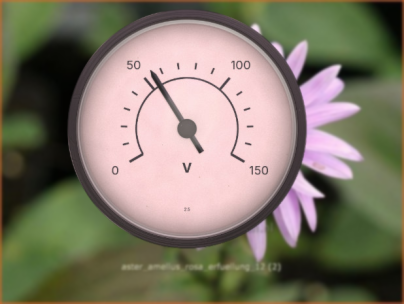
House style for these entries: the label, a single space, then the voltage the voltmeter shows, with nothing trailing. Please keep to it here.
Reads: 55 V
